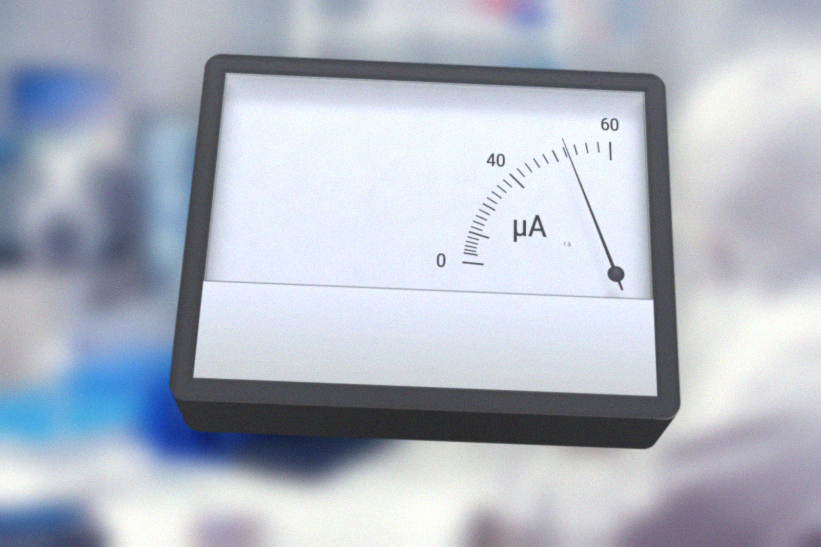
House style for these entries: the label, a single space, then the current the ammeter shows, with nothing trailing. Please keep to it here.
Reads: 52 µA
